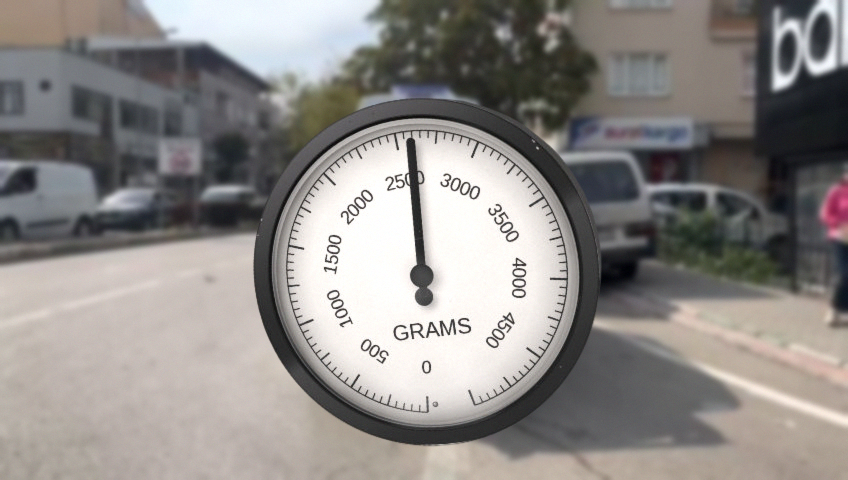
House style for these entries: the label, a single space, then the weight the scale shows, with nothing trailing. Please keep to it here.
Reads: 2600 g
